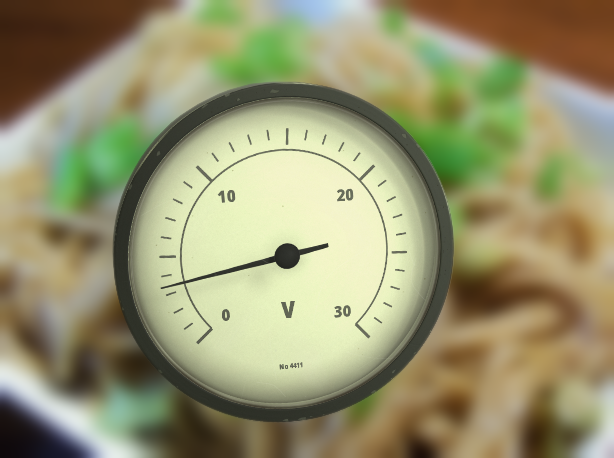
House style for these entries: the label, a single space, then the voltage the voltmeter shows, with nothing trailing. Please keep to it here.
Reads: 3.5 V
